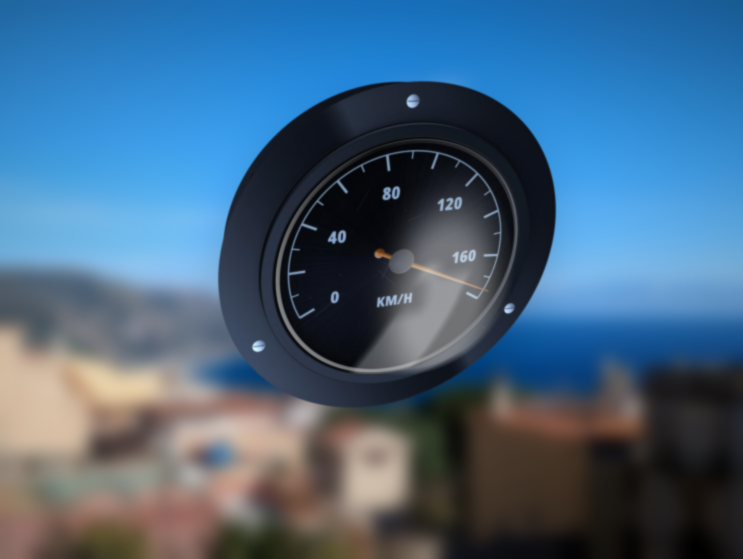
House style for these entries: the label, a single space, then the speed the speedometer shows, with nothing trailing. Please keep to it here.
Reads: 175 km/h
